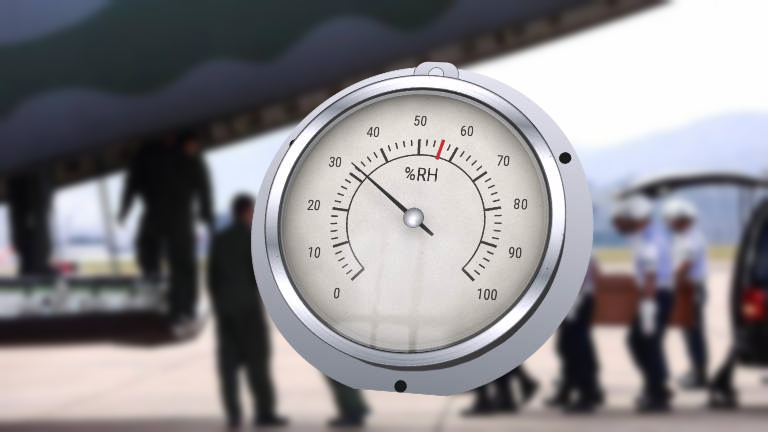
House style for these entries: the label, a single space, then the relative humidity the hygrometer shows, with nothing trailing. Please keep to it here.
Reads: 32 %
